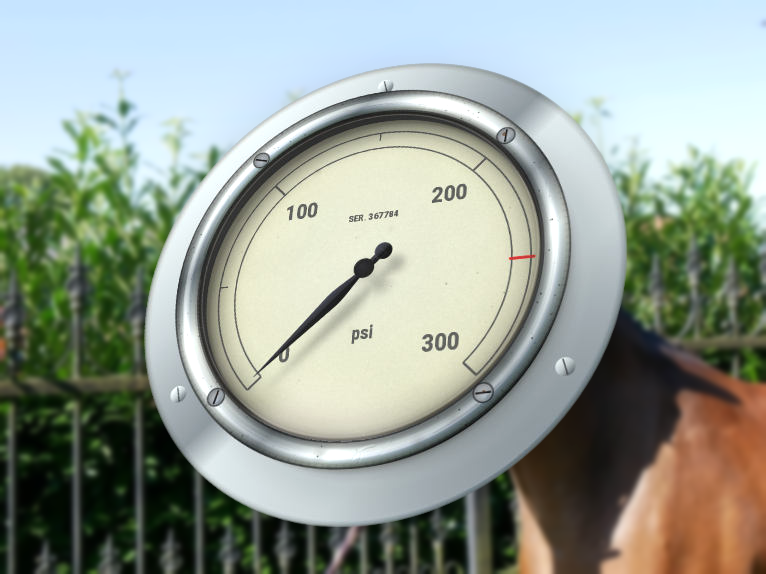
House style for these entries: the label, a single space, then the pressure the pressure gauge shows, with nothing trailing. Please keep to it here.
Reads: 0 psi
